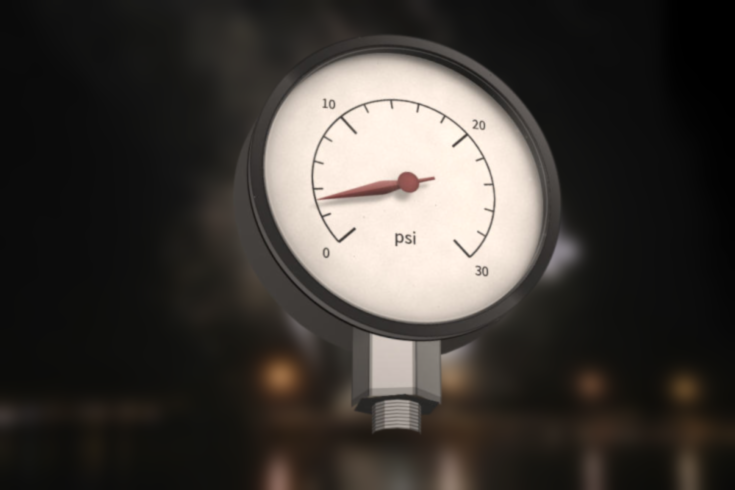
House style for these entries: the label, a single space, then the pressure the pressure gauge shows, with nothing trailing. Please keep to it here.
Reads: 3 psi
